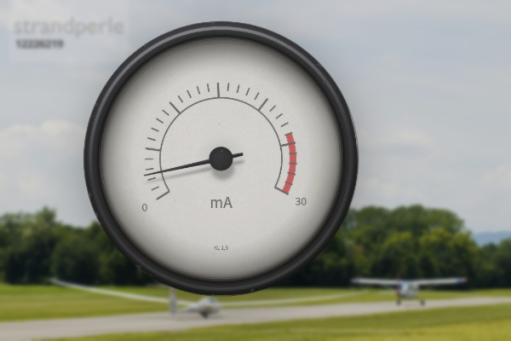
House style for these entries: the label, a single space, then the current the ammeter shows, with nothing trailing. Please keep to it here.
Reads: 2.5 mA
